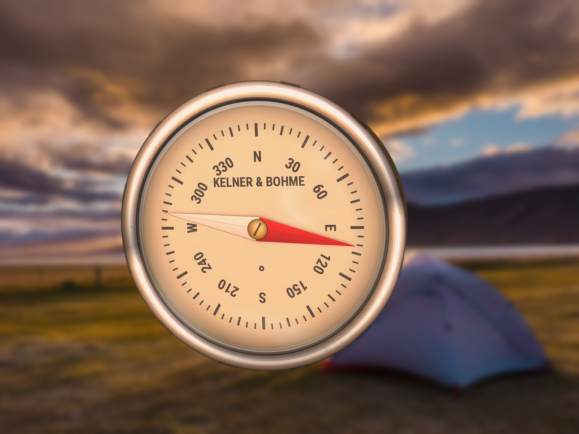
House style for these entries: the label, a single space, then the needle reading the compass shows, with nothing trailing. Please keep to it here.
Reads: 100 °
